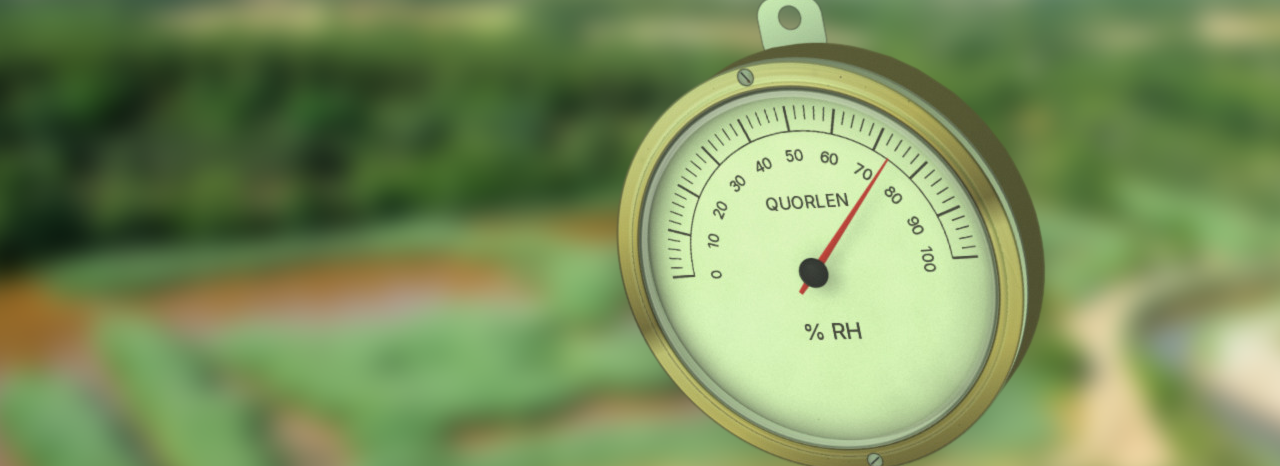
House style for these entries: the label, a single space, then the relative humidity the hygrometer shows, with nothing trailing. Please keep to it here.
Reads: 74 %
